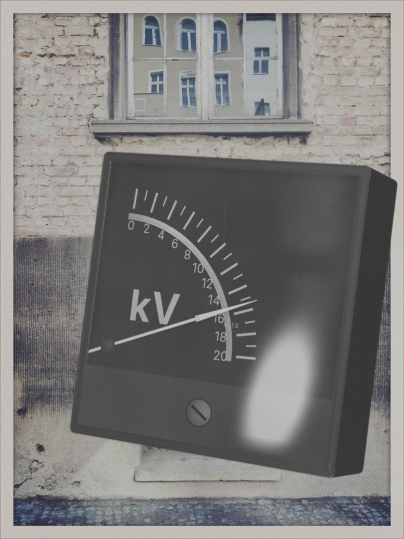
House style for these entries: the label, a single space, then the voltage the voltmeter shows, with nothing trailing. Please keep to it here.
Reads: 15.5 kV
